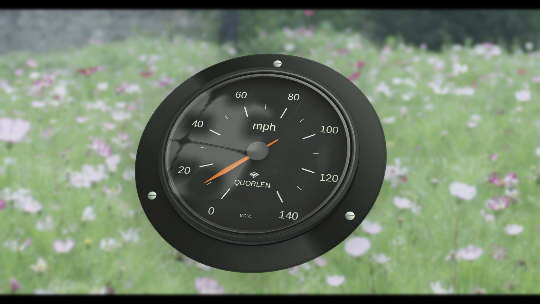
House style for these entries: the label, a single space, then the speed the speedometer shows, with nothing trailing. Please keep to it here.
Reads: 10 mph
